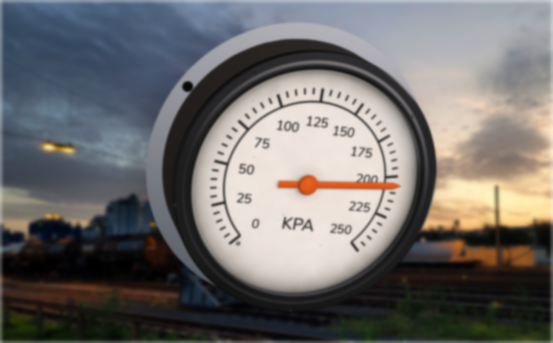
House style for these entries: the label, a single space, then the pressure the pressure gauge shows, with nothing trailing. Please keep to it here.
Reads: 205 kPa
